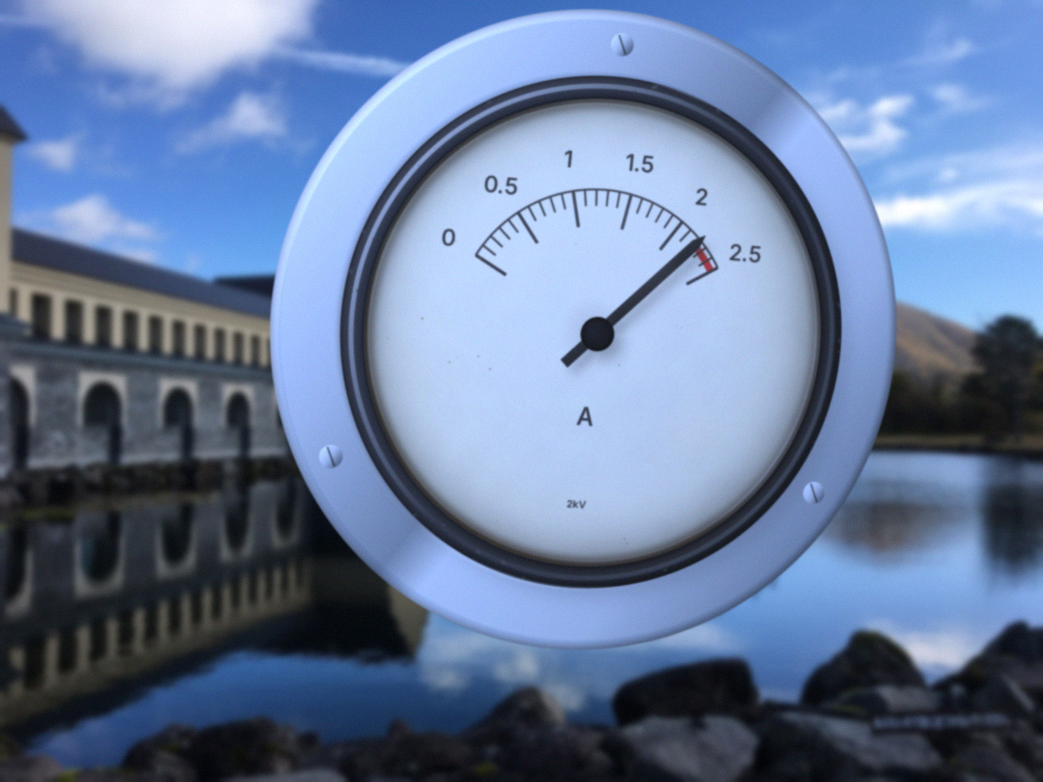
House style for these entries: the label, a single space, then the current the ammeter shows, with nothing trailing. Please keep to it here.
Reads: 2.2 A
